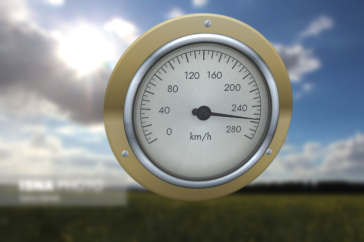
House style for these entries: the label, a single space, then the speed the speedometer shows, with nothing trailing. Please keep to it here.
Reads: 255 km/h
